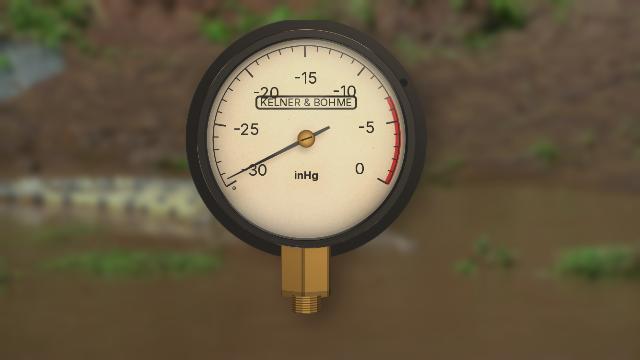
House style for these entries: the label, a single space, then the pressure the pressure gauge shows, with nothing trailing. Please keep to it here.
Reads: -29.5 inHg
